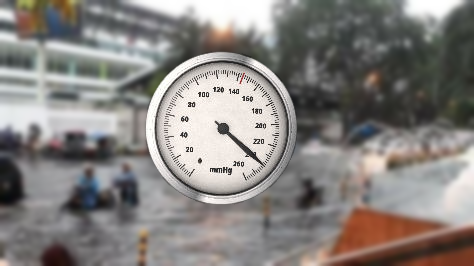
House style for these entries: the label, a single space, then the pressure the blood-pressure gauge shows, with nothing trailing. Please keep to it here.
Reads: 240 mmHg
